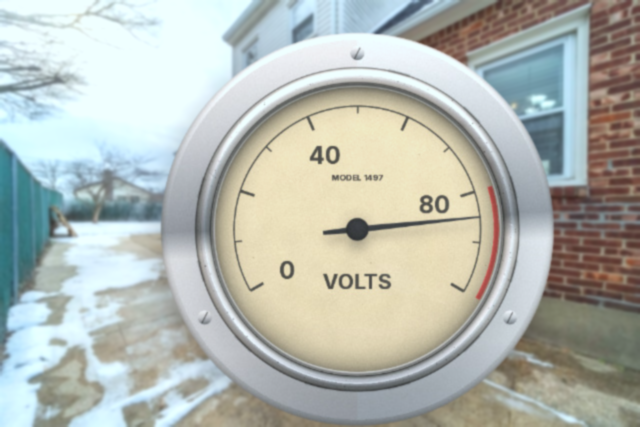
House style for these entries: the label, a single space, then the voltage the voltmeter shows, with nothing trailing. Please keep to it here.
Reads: 85 V
